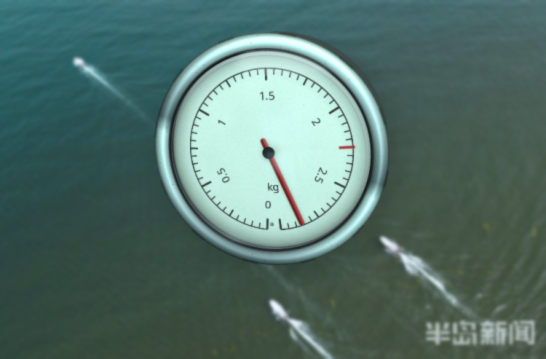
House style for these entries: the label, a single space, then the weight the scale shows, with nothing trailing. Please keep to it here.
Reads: 2.85 kg
